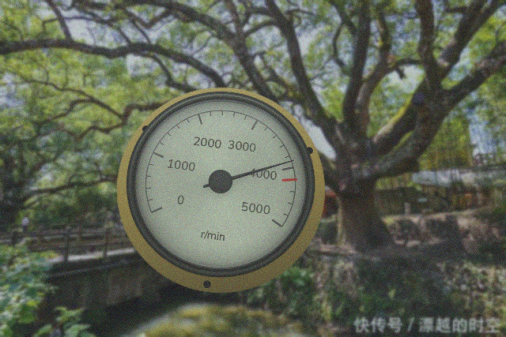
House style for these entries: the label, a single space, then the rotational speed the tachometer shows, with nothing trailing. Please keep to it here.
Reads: 3900 rpm
